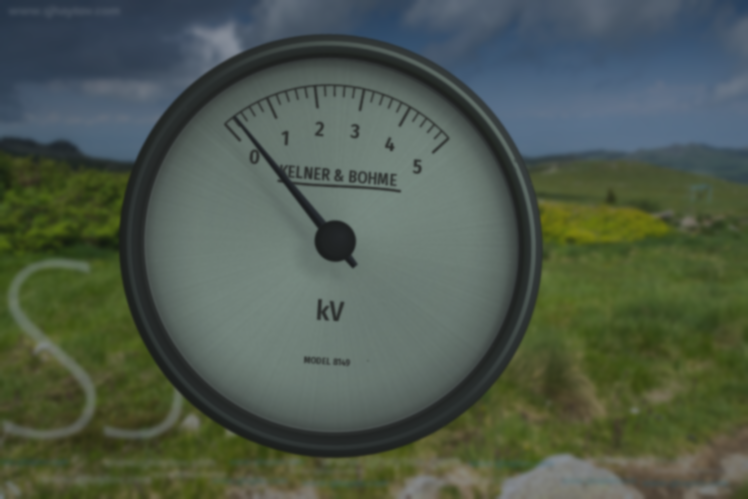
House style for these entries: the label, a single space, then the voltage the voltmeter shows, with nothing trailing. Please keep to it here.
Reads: 0.2 kV
